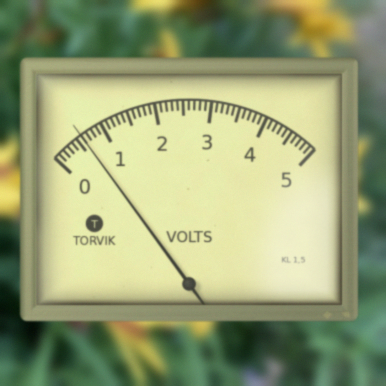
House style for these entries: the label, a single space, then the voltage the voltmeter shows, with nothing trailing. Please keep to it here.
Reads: 0.6 V
